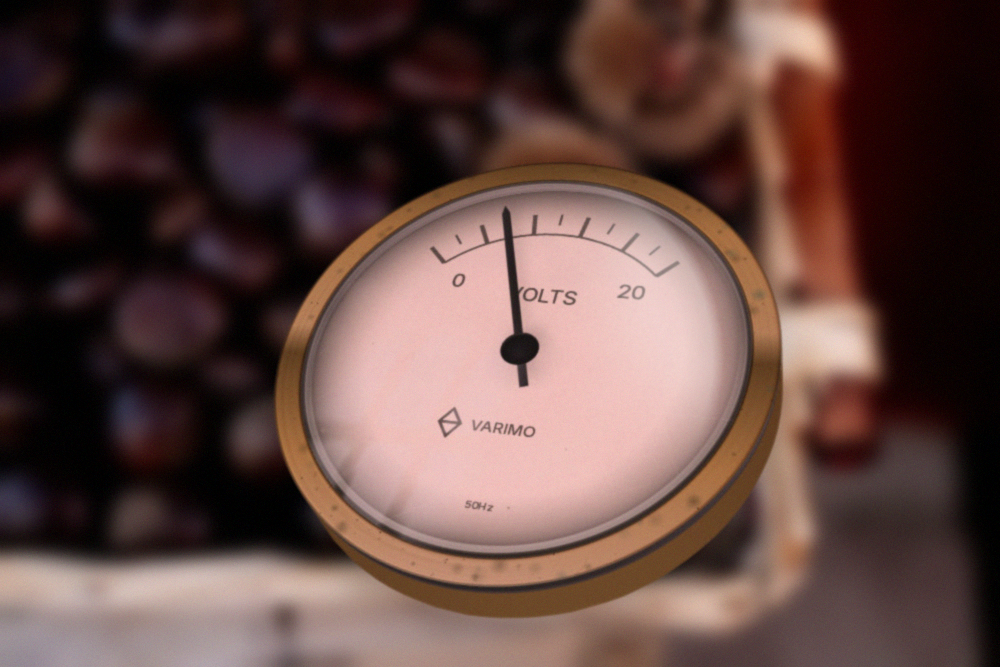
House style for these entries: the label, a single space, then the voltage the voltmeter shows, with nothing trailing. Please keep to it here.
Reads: 6 V
